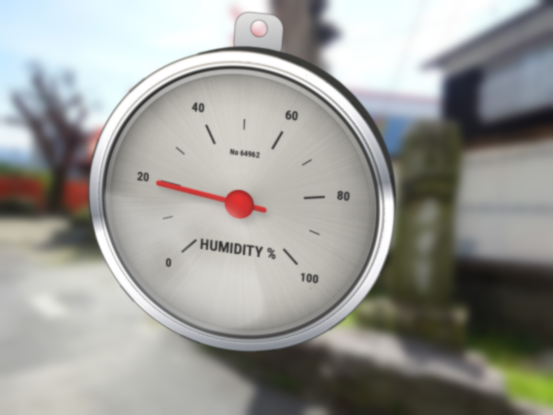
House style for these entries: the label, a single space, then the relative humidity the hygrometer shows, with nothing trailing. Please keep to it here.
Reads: 20 %
